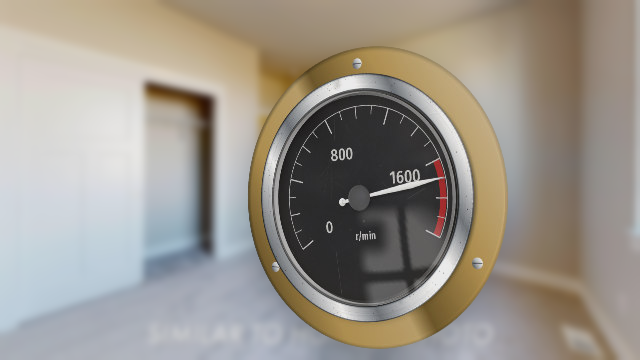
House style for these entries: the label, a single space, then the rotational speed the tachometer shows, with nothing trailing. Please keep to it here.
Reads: 1700 rpm
